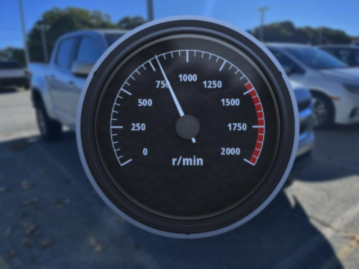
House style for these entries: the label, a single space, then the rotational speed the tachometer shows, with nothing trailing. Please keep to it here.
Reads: 800 rpm
